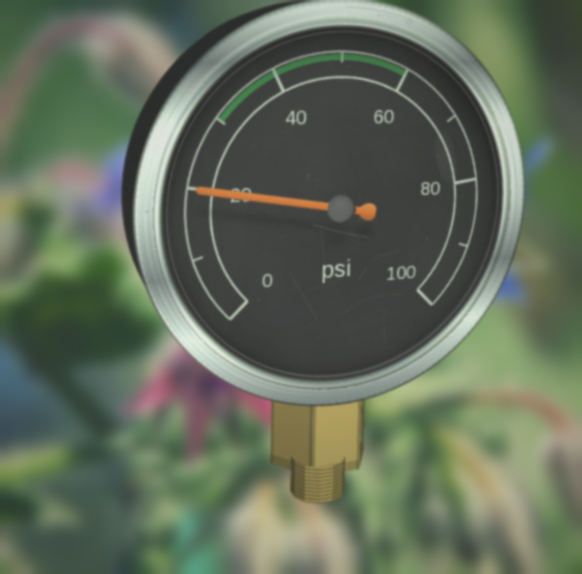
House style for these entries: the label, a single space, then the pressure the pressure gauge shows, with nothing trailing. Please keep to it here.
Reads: 20 psi
